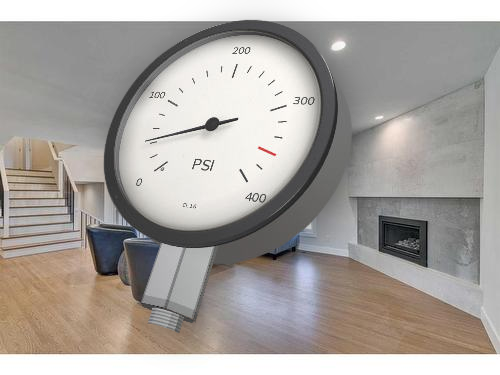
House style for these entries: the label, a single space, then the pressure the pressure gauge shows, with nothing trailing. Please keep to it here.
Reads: 40 psi
